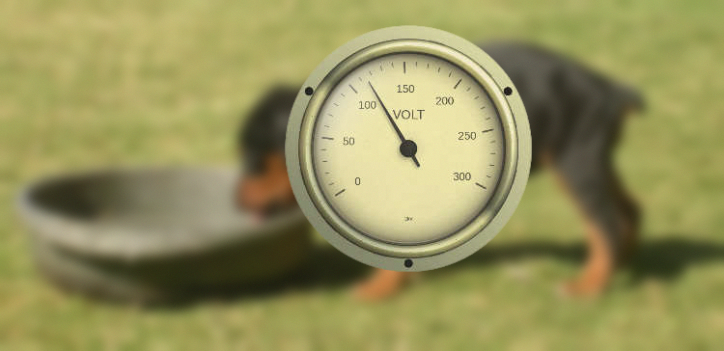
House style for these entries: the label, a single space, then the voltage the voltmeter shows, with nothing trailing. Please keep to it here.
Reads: 115 V
